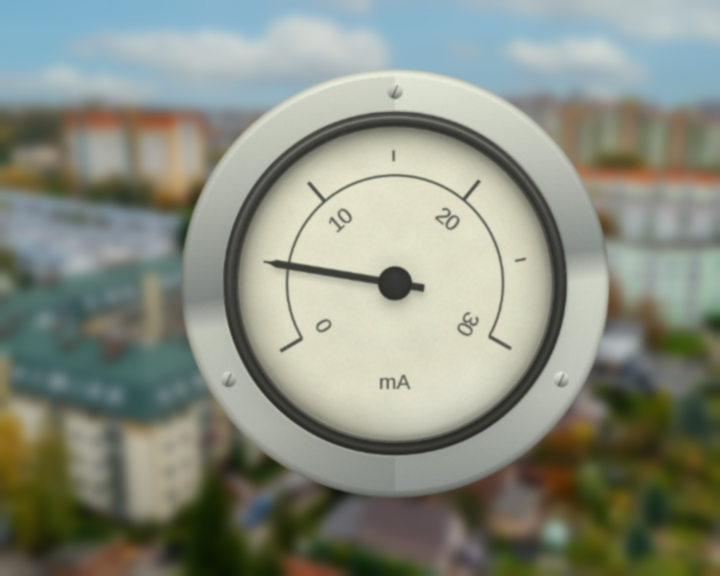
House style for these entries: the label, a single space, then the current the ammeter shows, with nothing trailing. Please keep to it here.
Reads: 5 mA
